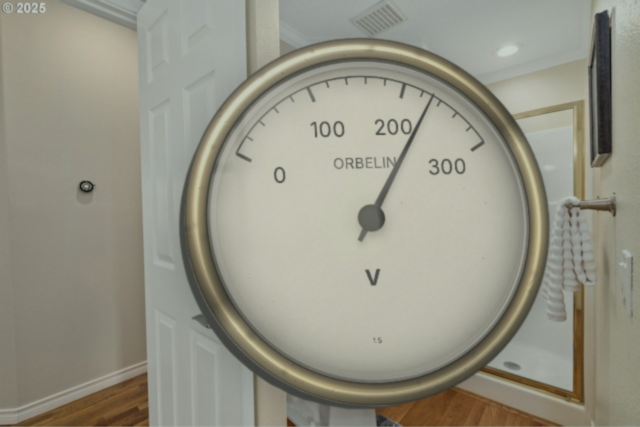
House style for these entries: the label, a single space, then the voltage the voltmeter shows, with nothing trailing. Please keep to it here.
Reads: 230 V
